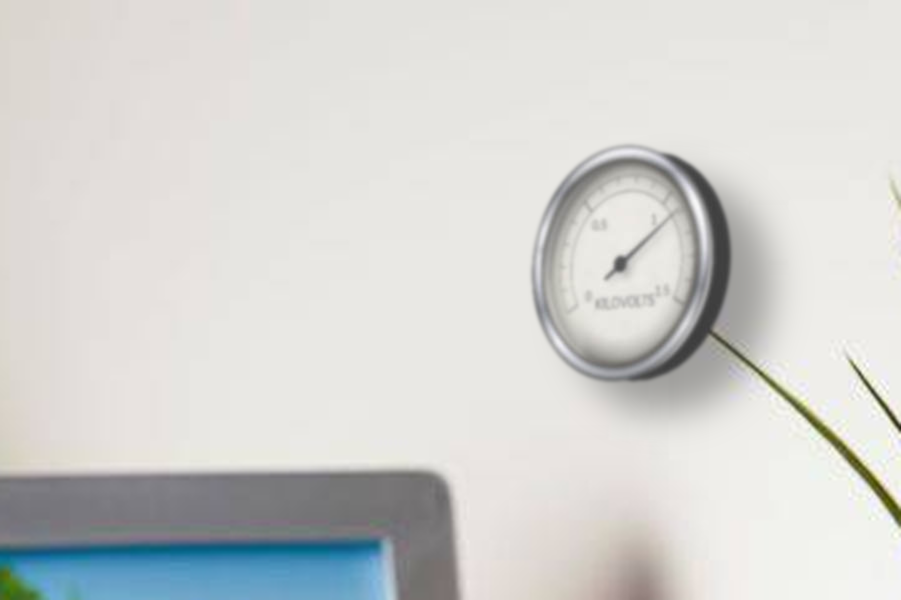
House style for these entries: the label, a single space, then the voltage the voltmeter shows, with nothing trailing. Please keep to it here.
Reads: 1.1 kV
